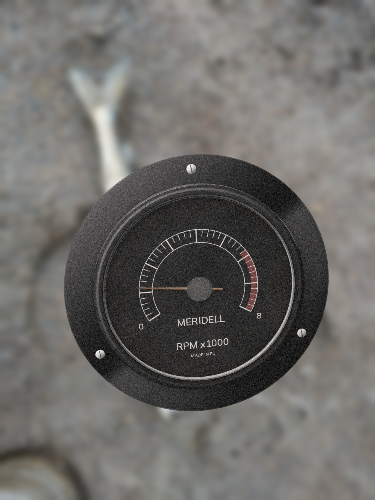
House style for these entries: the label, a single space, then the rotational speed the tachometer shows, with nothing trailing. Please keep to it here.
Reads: 1200 rpm
